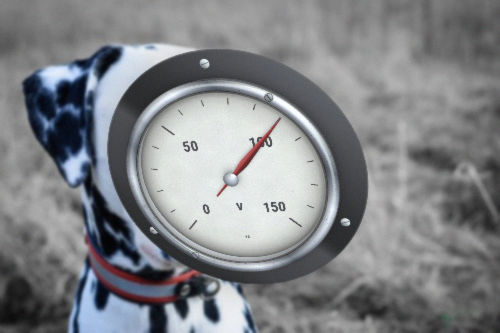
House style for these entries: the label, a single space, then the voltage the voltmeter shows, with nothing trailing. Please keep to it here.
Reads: 100 V
